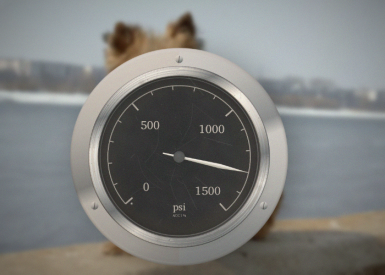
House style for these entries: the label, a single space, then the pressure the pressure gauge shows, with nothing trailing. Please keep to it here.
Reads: 1300 psi
